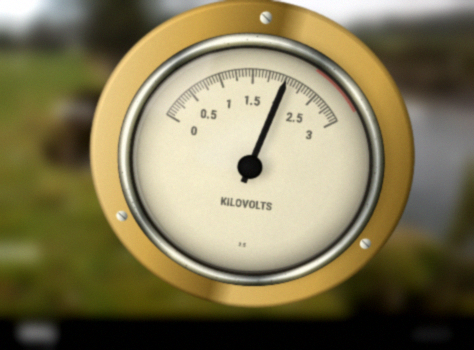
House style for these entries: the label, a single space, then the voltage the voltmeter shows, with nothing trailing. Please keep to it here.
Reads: 2 kV
